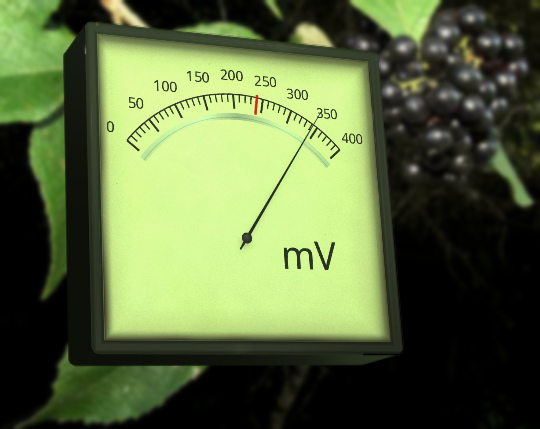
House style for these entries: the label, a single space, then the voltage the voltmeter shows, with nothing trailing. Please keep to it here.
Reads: 340 mV
